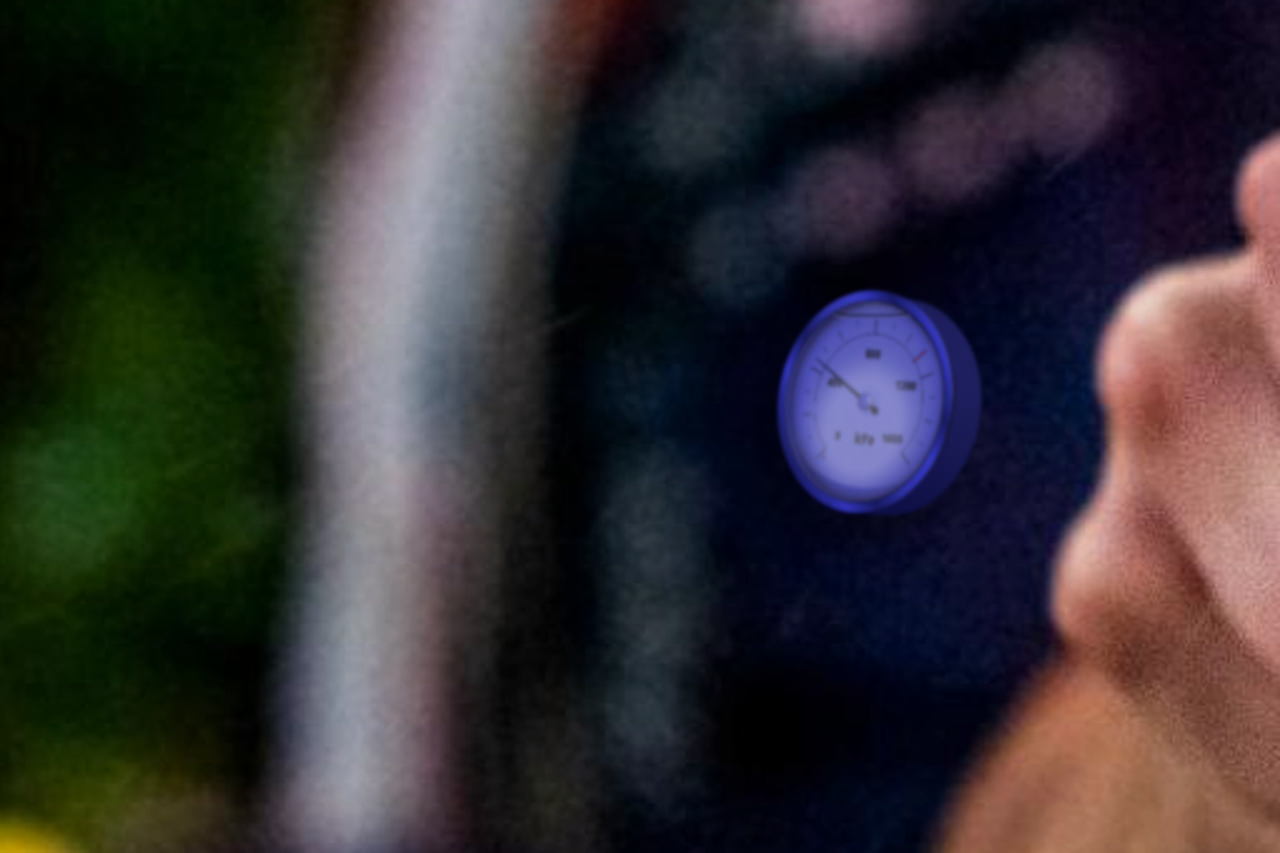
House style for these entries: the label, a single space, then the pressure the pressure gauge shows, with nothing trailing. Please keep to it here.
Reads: 450 kPa
